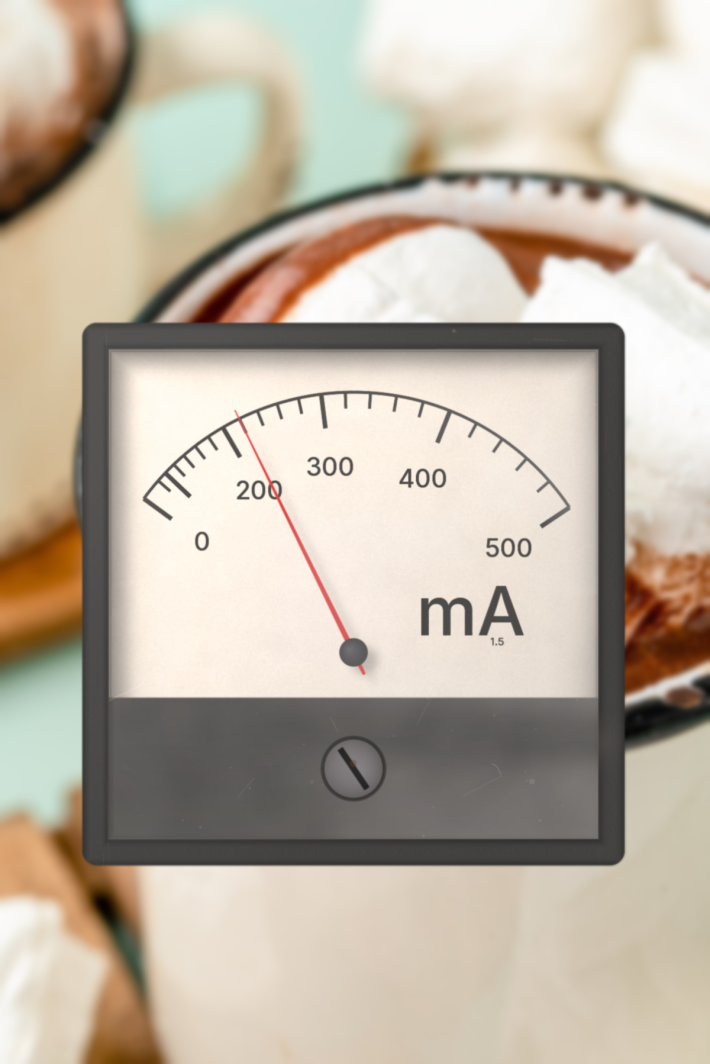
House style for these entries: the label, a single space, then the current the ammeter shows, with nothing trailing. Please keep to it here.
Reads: 220 mA
